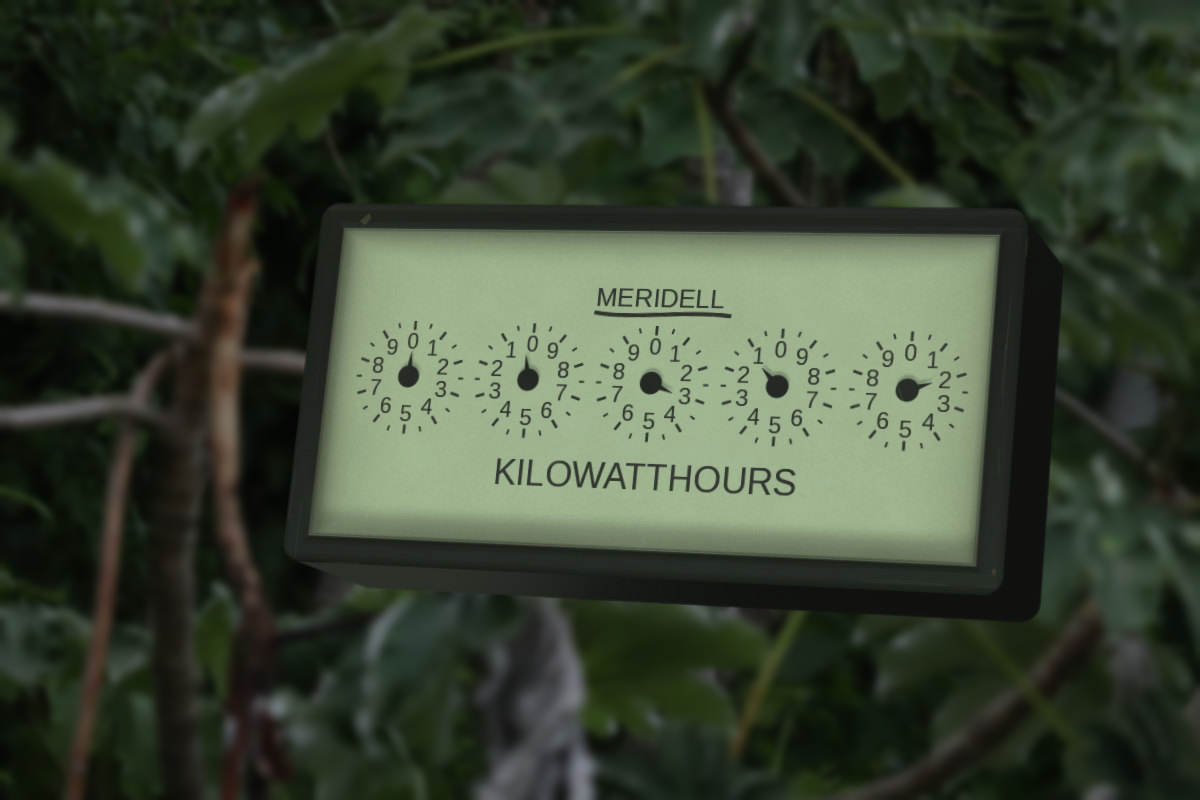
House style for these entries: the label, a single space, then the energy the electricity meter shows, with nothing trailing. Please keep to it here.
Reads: 312 kWh
